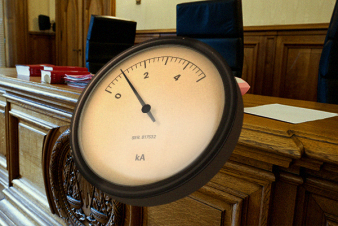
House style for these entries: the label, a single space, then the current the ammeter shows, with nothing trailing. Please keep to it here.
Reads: 1 kA
